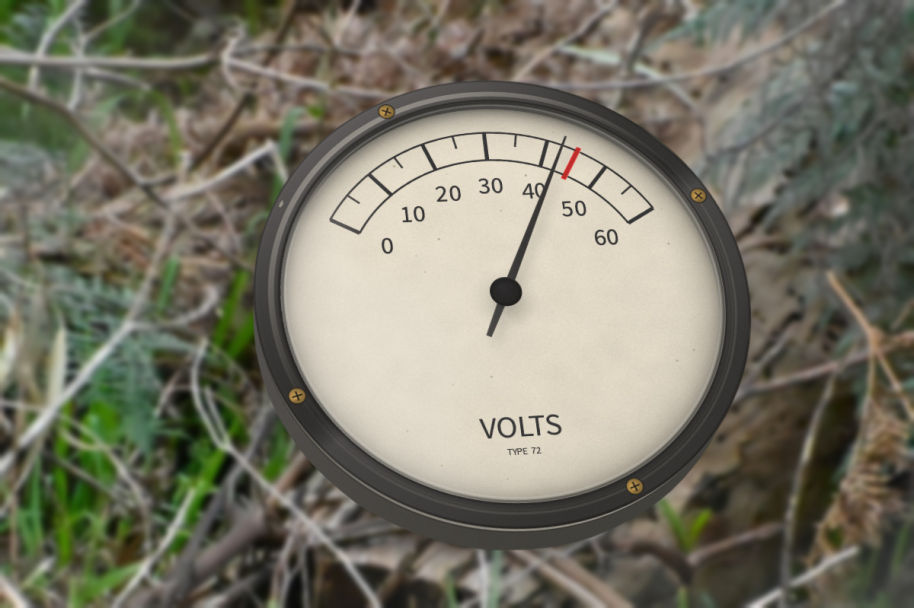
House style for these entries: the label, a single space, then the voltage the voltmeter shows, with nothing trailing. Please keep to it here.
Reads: 42.5 V
